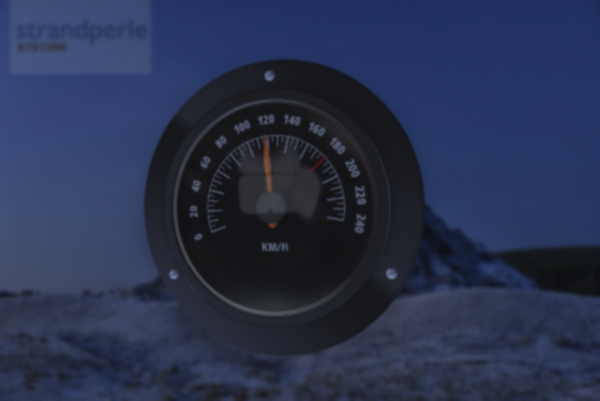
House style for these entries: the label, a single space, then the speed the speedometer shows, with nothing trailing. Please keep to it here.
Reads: 120 km/h
